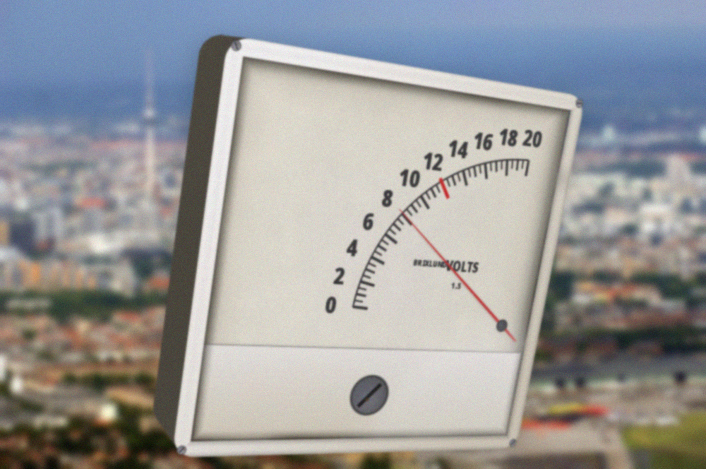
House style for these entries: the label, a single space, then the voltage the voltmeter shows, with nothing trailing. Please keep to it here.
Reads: 8 V
